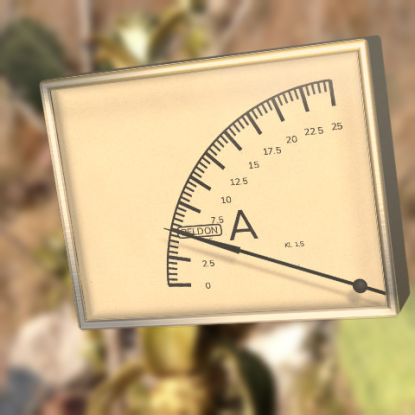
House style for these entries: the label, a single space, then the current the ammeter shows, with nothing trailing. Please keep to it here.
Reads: 5 A
